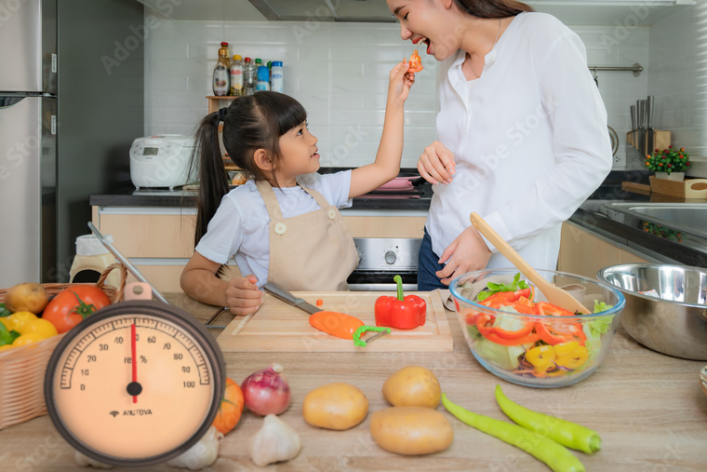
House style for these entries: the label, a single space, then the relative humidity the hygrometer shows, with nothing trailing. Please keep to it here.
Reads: 50 %
